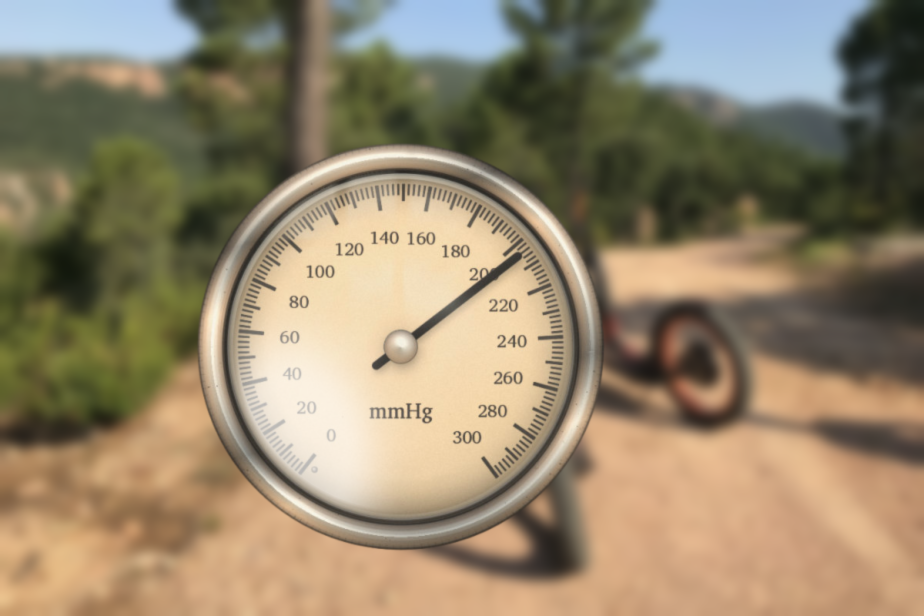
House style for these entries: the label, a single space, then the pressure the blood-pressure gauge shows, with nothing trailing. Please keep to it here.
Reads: 204 mmHg
